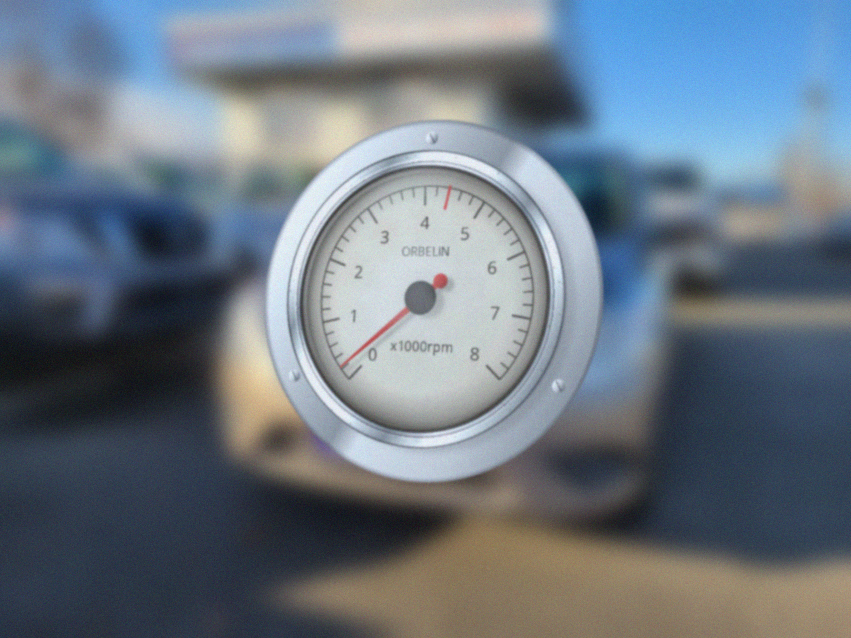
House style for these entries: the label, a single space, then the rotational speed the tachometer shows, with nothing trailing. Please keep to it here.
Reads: 200 rpm
